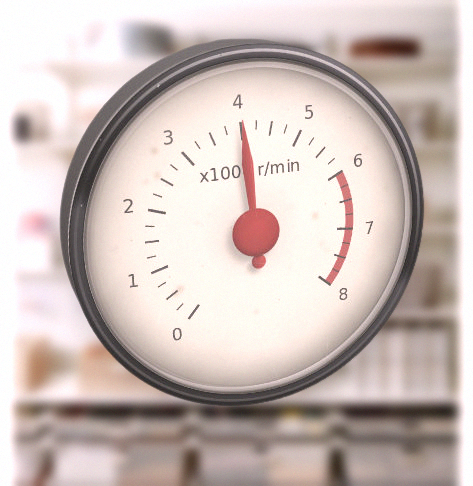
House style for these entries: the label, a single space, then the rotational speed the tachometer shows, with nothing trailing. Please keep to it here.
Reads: 4000 rpm
